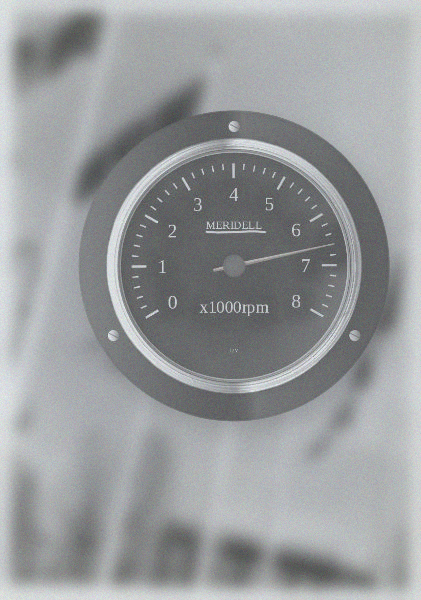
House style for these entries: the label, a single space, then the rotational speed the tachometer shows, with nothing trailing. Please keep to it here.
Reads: 6600 rpm
